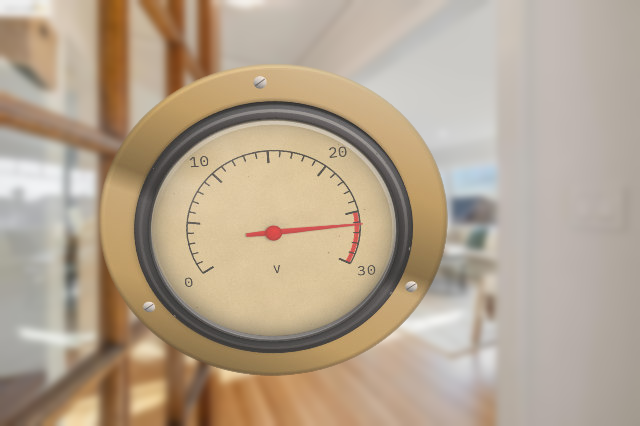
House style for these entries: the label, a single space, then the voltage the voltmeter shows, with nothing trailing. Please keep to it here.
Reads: 26 V
